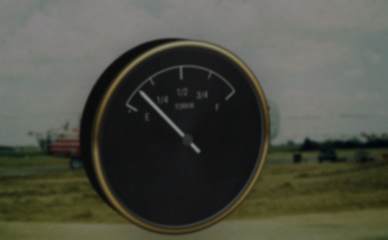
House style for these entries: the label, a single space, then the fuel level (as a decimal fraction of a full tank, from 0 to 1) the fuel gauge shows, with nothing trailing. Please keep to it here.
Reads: 0.125
